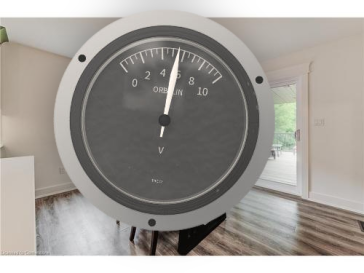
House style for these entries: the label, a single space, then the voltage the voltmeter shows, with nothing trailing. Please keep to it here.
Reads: 5.5 V
